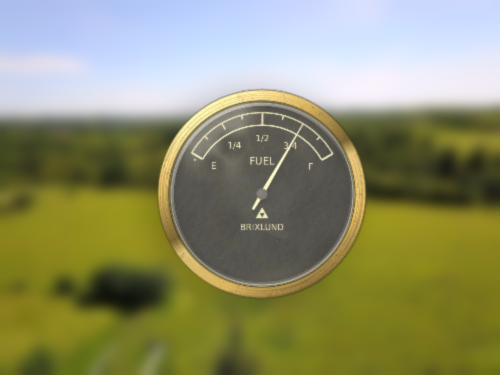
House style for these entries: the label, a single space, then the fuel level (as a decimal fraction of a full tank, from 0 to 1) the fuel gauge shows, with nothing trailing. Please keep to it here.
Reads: 0.75
